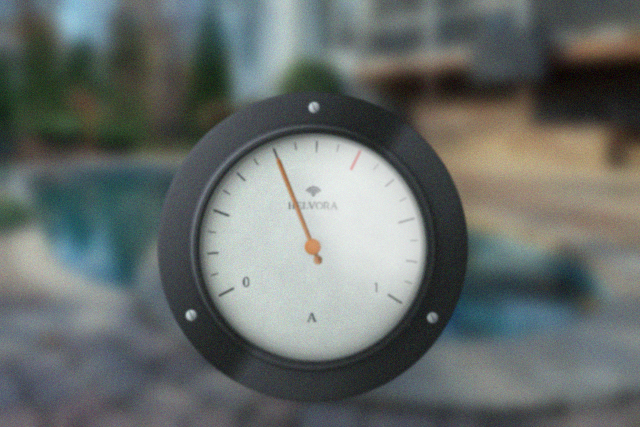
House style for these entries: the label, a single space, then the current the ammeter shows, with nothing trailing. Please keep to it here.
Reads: 0.4 A
